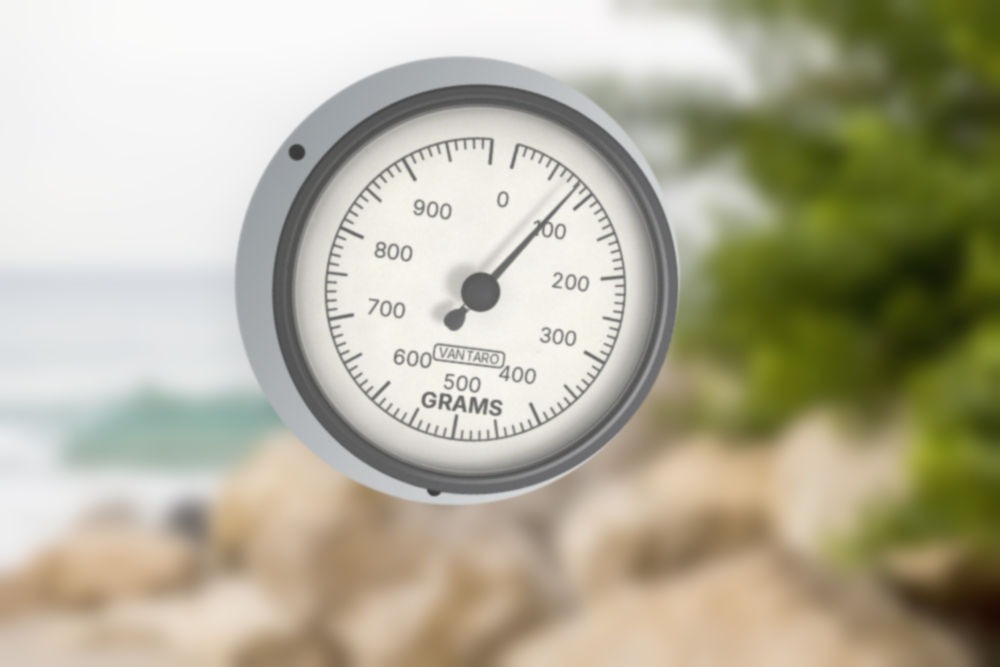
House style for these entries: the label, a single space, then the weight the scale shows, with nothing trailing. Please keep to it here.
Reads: 80 g
